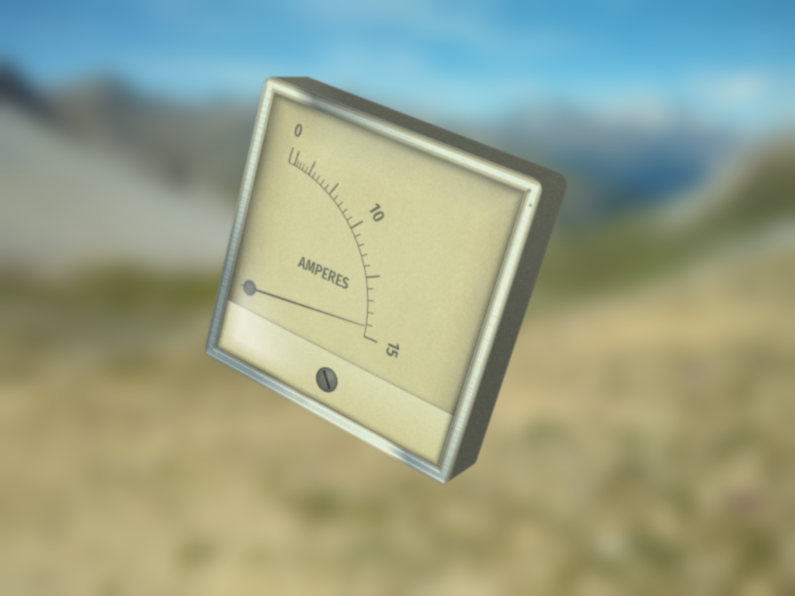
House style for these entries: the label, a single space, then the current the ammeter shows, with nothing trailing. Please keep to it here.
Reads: 14.5 A
